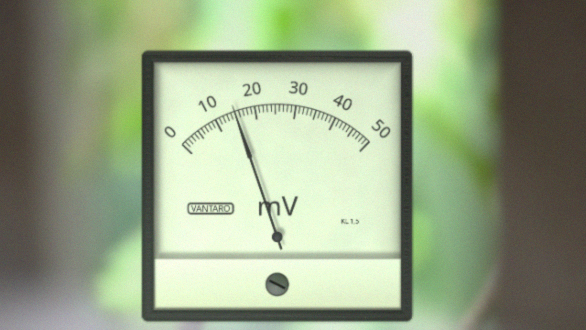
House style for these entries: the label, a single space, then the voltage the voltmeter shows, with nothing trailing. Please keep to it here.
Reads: 15 mV
